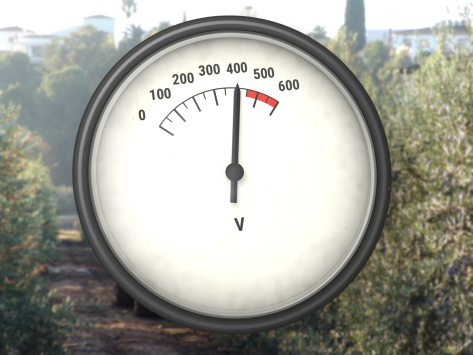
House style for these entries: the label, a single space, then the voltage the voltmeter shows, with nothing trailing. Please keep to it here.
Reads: 400 V
